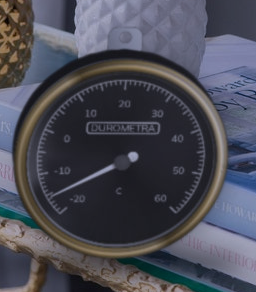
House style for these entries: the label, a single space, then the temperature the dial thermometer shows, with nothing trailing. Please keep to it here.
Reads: -15 °C
